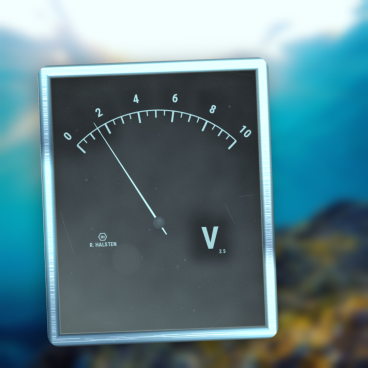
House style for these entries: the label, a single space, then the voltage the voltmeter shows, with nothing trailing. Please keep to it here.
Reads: 1.5 V
